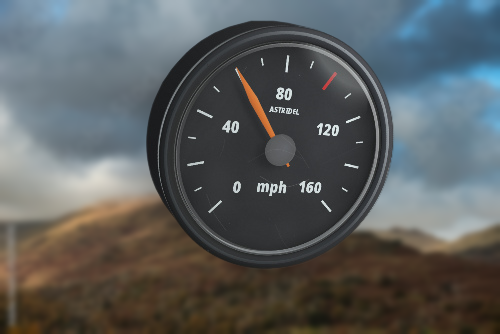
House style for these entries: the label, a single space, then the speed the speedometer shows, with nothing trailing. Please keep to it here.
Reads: 60 mph
